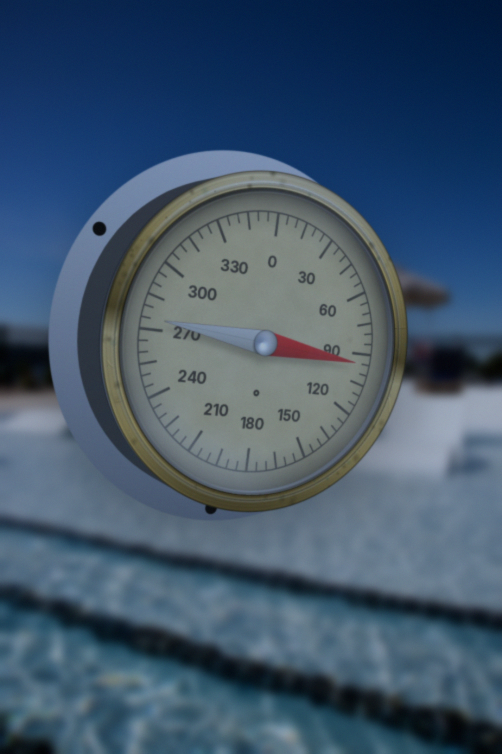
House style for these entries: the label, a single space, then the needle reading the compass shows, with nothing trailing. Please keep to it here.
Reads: 95 °
